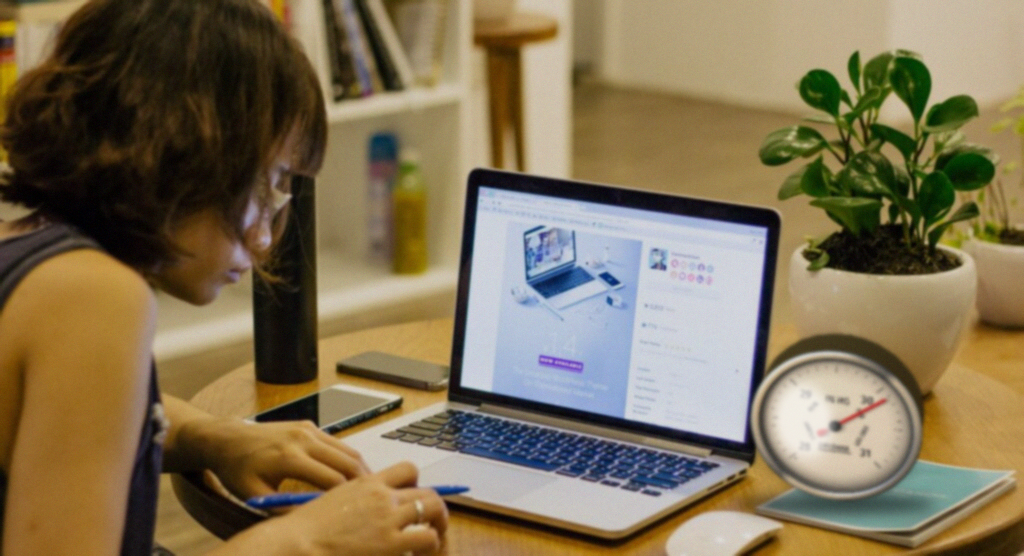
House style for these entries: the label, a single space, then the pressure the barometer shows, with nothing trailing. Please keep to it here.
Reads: 30.1 inHg
